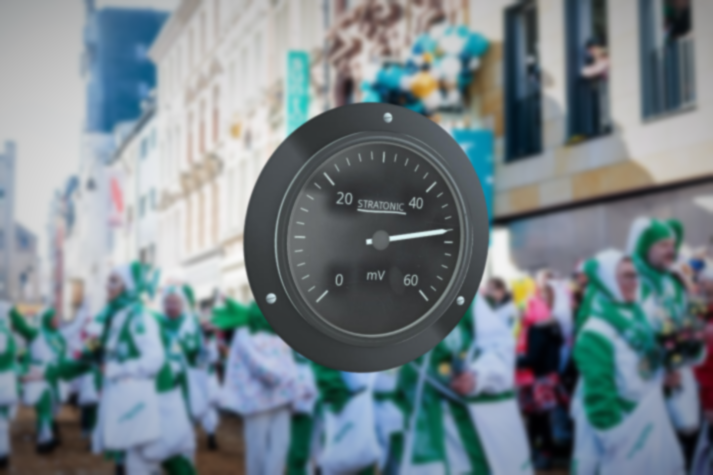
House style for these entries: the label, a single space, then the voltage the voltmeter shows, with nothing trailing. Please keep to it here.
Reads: 48 mV
